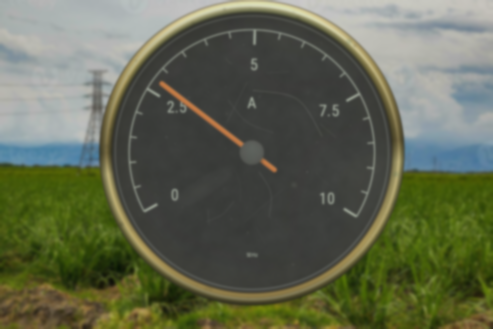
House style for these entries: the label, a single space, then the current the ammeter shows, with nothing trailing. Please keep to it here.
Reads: 2.75 A
